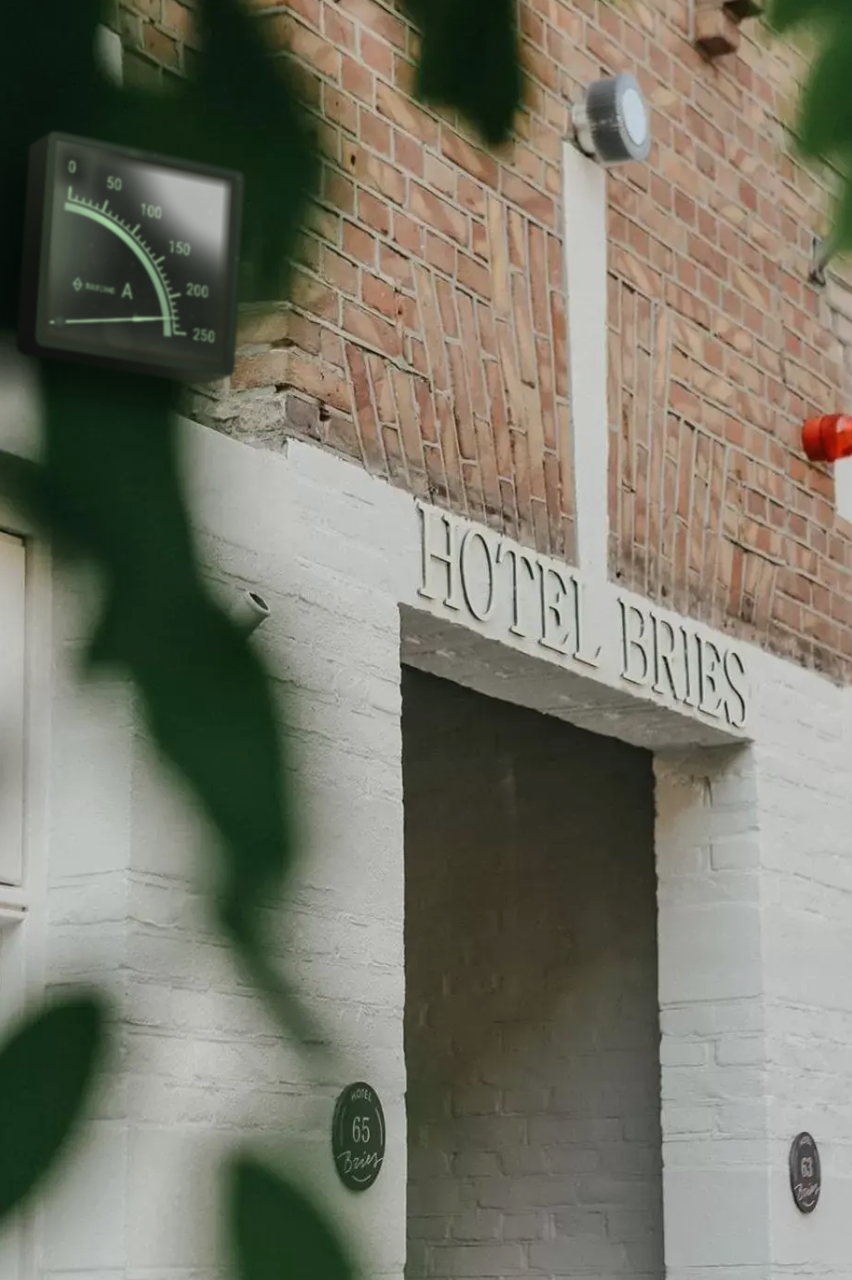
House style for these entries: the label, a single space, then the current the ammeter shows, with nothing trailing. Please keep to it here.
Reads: 230 A
